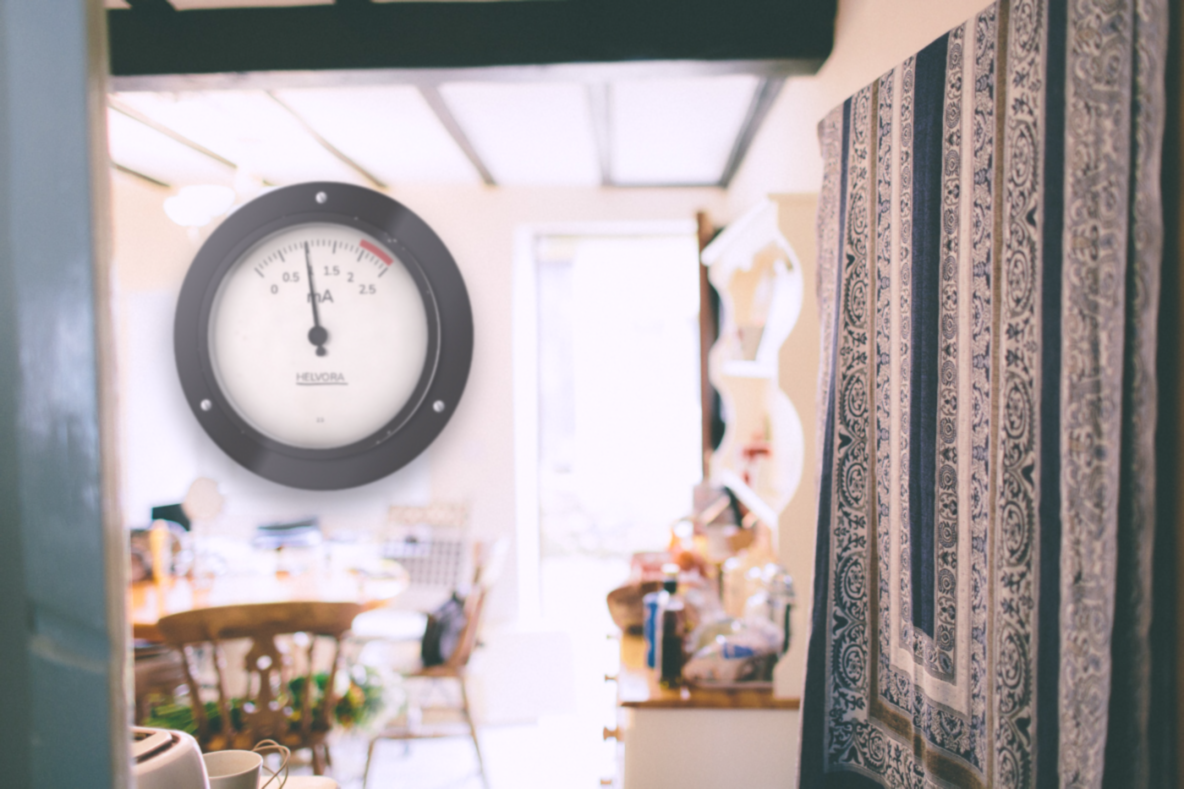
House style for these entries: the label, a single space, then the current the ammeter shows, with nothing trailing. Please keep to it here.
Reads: 1 mA
